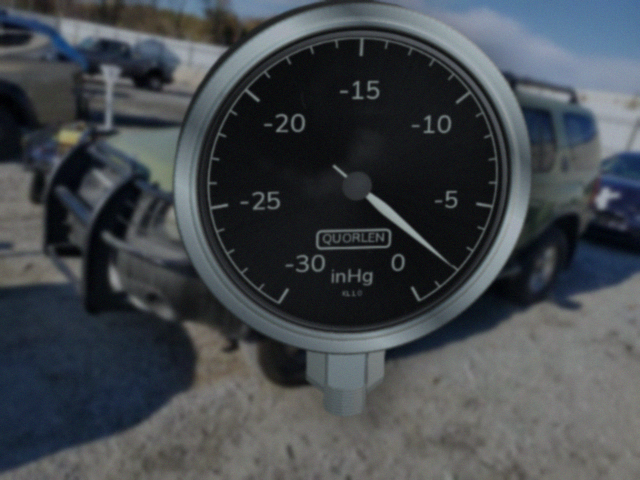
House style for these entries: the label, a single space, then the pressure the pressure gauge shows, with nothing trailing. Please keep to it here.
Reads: -2 inHg
